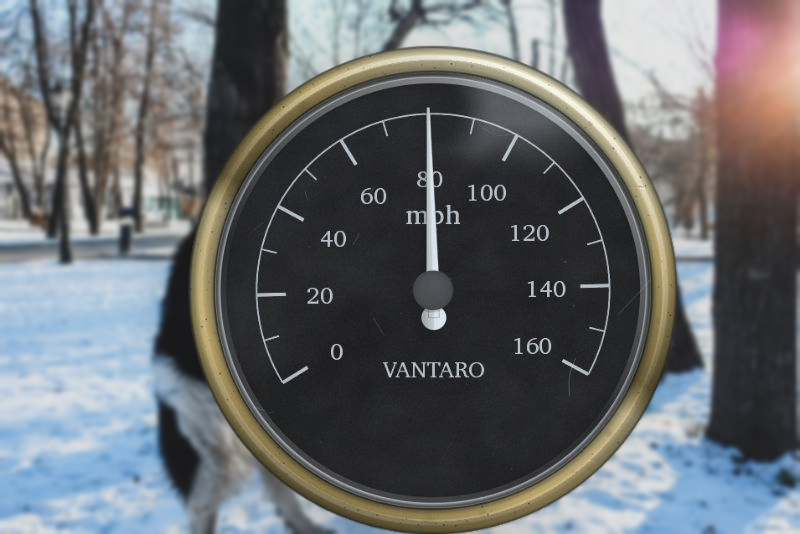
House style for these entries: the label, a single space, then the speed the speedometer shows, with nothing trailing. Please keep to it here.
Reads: 80 mph
